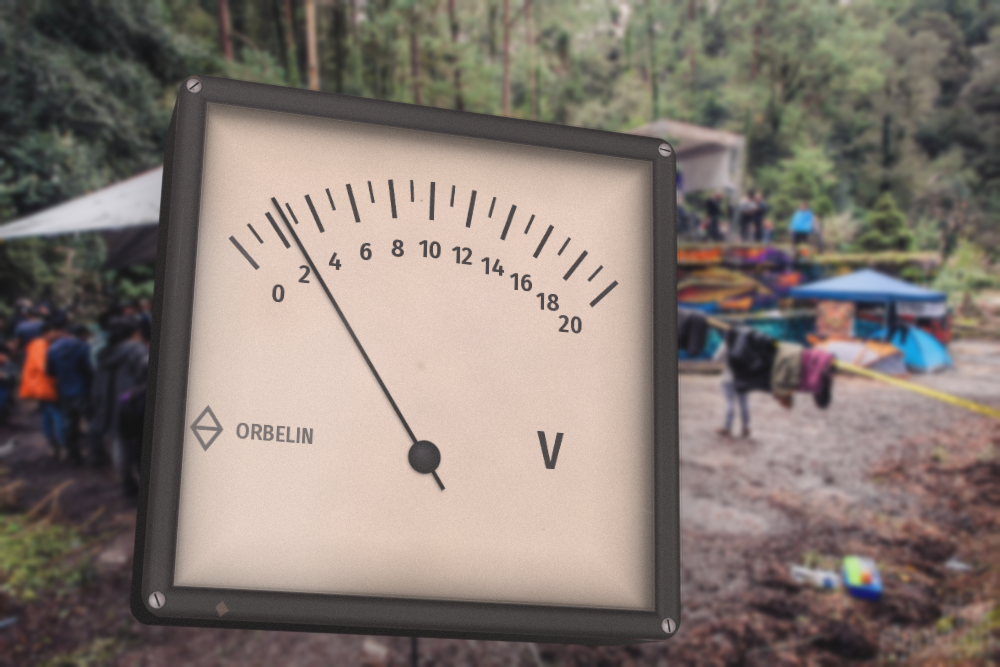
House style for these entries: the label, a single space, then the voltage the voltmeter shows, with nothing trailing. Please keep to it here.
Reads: 2.5 V
